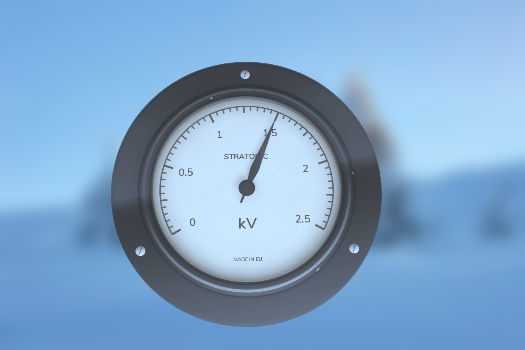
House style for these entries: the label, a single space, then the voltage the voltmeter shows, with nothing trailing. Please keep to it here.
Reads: 1.5 kV
